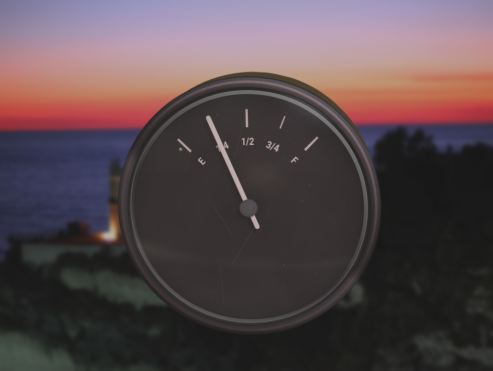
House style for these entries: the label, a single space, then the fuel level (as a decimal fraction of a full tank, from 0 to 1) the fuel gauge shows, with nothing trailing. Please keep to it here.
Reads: 0.25
